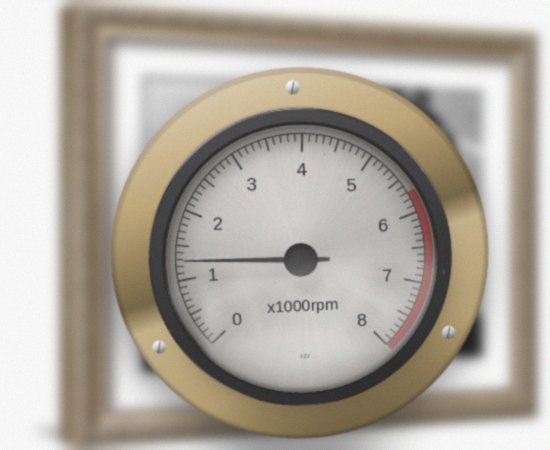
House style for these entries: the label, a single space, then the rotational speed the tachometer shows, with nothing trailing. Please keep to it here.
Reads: 1300 rpm
